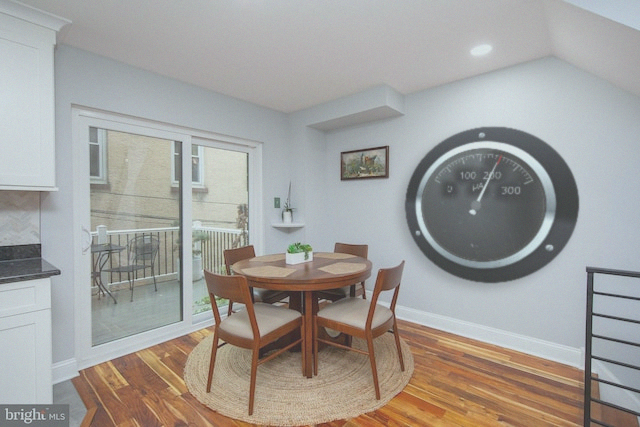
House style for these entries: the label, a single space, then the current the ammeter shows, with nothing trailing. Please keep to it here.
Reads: 200 µA
